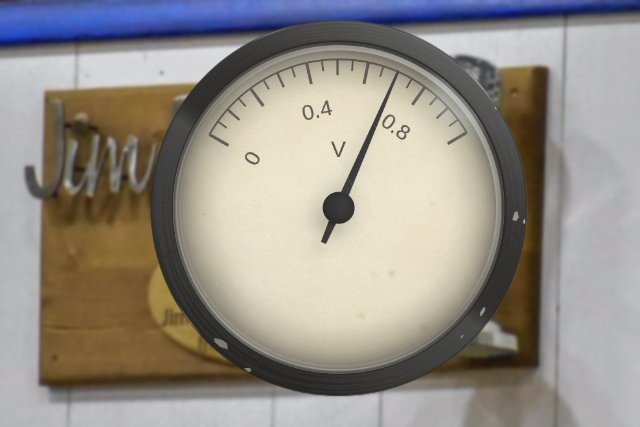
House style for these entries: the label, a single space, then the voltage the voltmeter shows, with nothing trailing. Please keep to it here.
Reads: 0.7 V
